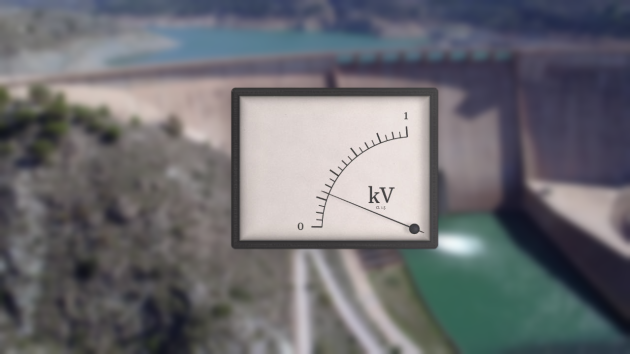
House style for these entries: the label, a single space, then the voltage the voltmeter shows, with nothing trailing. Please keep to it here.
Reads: 0.25 kV
